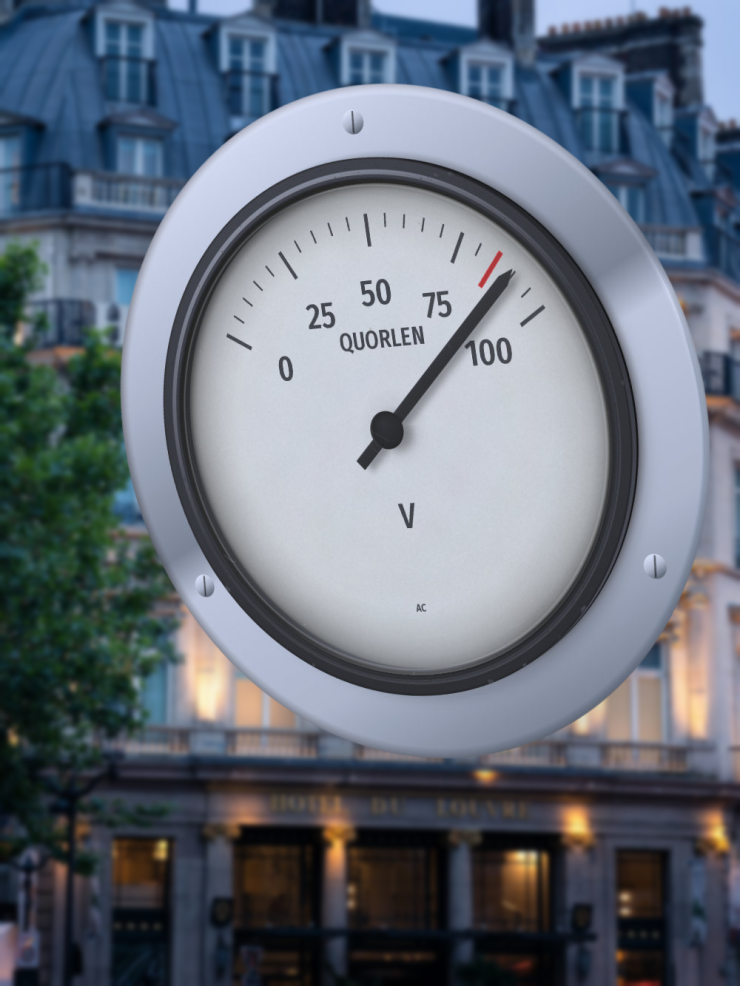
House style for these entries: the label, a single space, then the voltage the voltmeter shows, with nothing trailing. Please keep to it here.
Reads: 90 V
